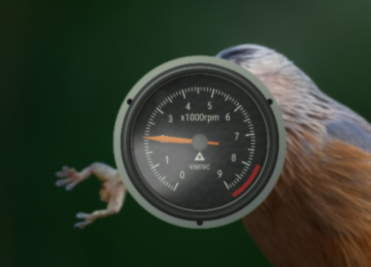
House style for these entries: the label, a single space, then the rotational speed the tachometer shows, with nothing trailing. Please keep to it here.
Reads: 2000 rpm
